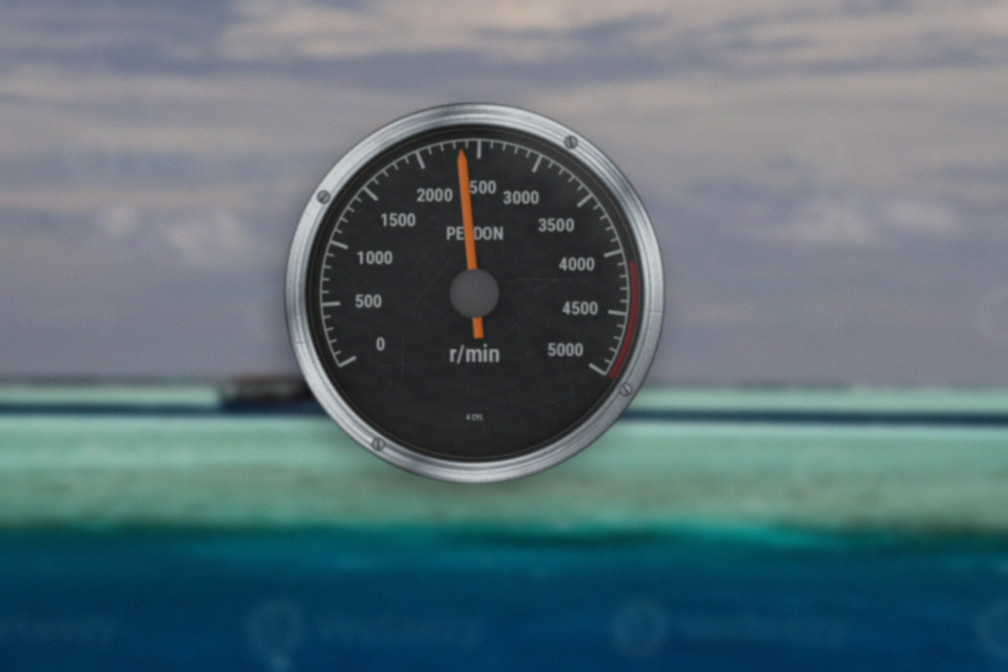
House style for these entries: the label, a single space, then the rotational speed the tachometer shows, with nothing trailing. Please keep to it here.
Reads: 2350 rpm
